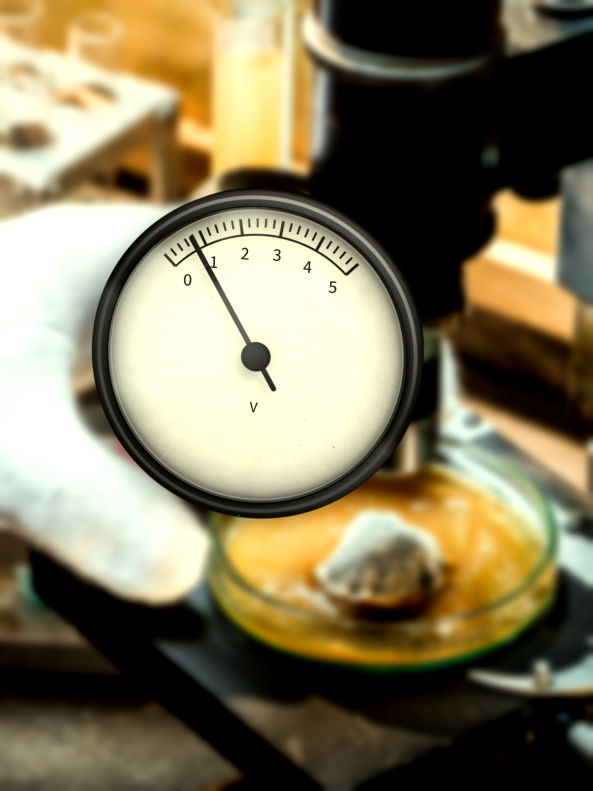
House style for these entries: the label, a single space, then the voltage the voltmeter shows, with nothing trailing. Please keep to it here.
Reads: 0.8 V
